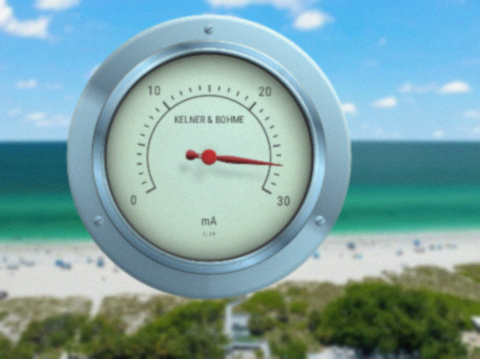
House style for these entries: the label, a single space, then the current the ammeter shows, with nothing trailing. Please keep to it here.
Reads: 27 mA
